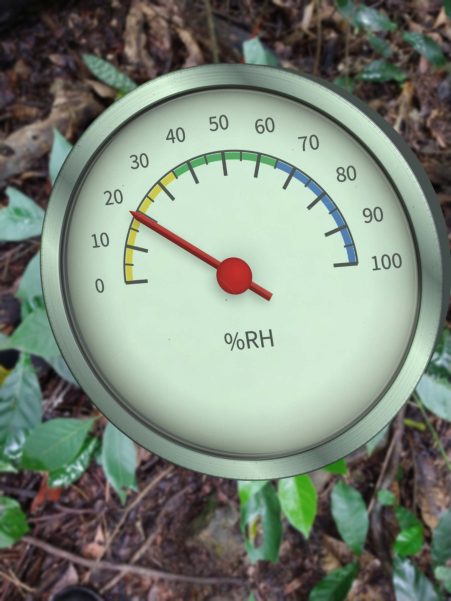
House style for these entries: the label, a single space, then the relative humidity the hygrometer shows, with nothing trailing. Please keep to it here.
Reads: 20 %
